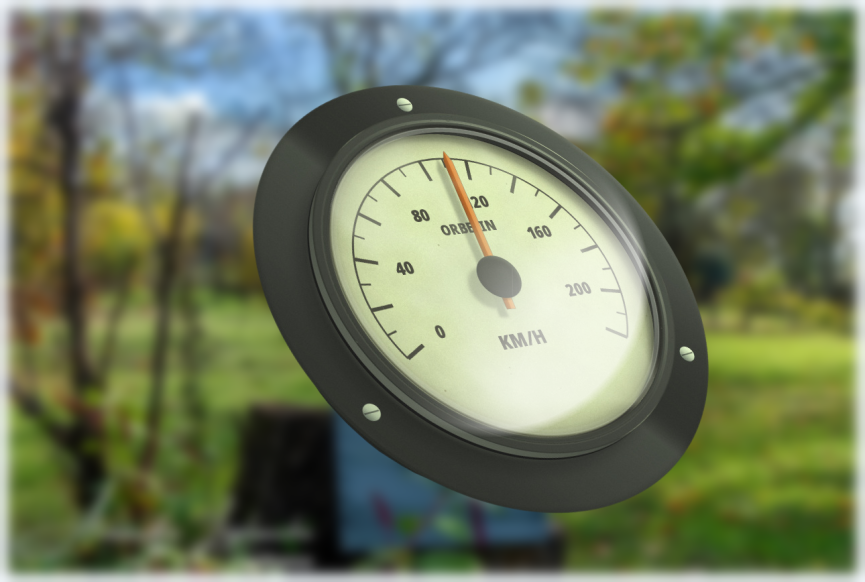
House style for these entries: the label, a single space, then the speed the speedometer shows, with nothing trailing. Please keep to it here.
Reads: 110 km/h
